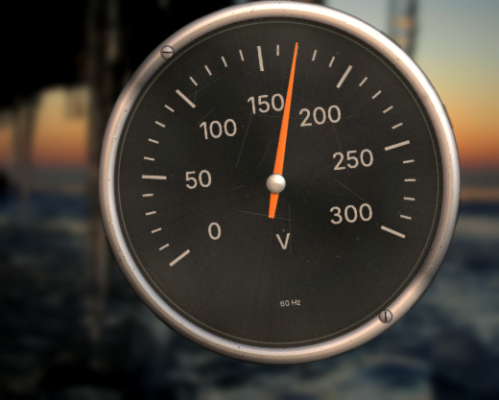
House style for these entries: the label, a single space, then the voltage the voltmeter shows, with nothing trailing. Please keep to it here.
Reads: 170 V
